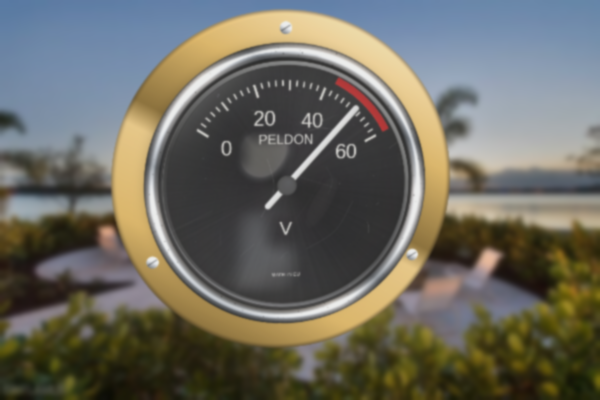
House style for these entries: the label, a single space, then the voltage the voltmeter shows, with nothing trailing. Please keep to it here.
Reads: 50 V
